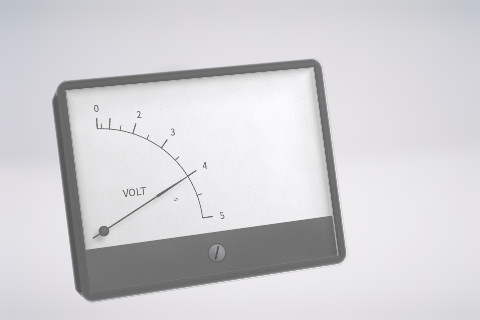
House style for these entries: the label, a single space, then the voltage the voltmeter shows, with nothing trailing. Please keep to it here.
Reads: 4 V
